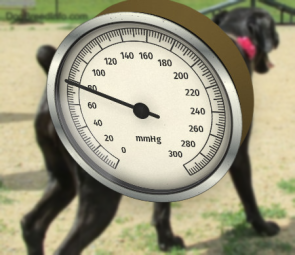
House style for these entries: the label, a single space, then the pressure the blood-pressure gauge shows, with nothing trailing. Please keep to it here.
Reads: 80 mmHg
